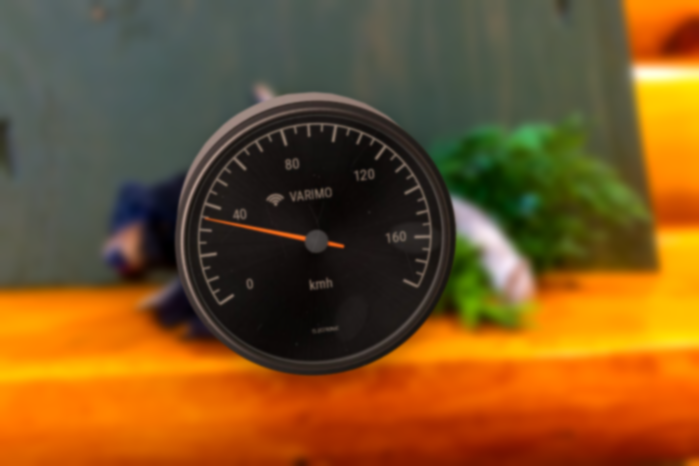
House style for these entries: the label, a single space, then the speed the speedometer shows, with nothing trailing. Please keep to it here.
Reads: 35 km/h
